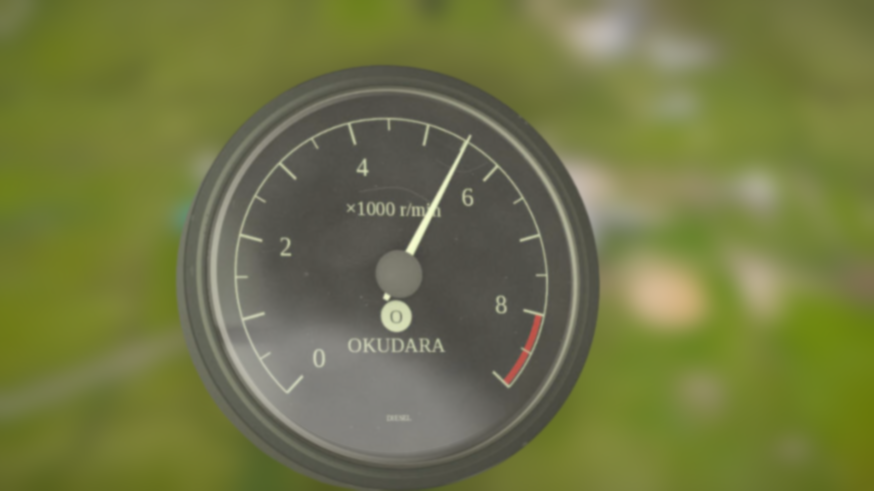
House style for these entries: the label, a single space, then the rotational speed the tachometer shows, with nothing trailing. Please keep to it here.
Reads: 5500 rpm
